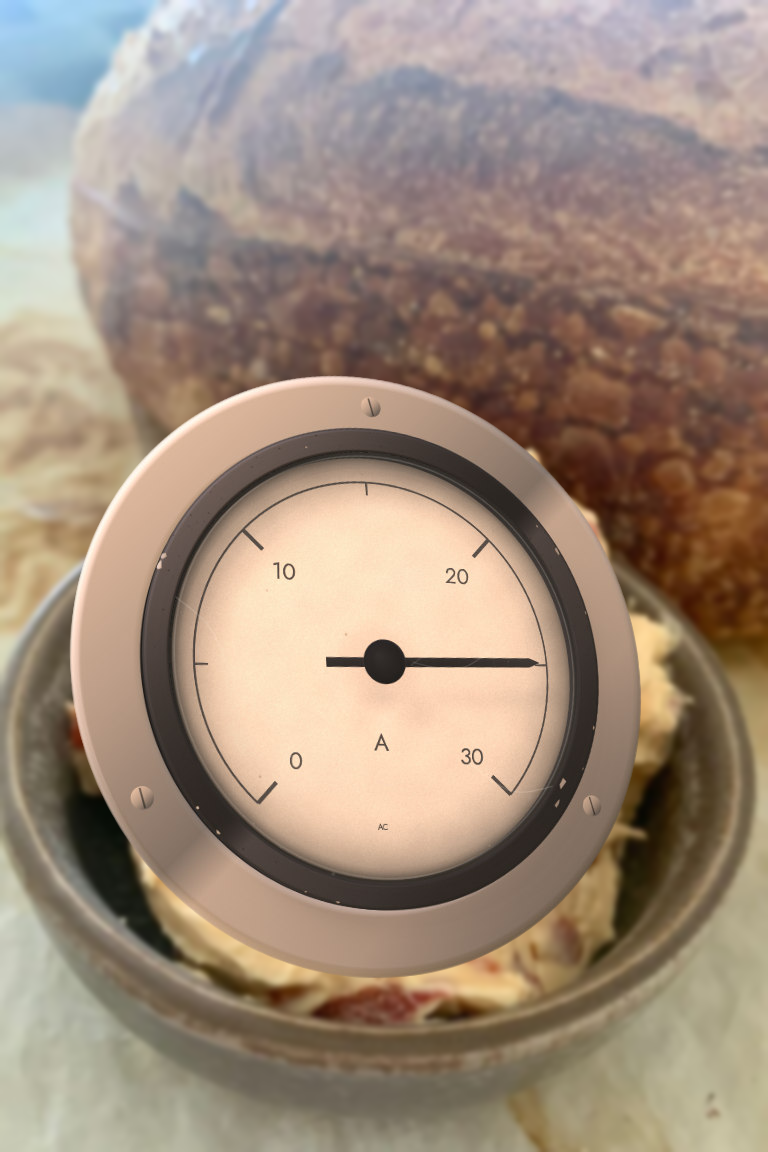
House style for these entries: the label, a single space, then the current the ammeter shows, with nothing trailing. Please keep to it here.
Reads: 25 A
